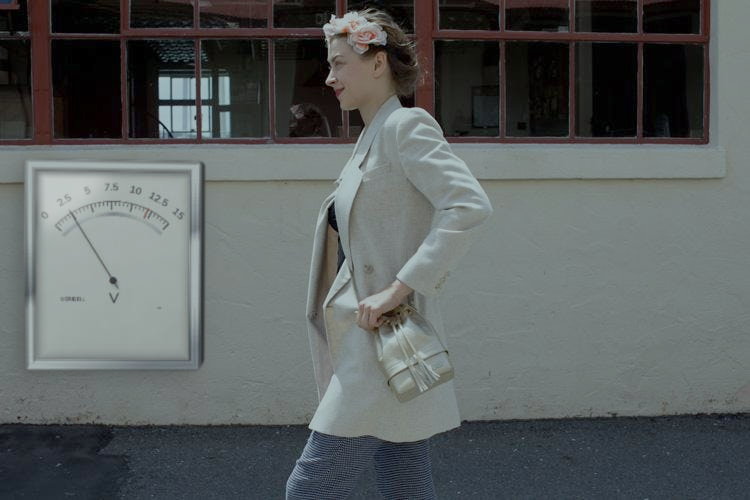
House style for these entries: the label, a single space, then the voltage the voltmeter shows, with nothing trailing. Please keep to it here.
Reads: 2.5 V
